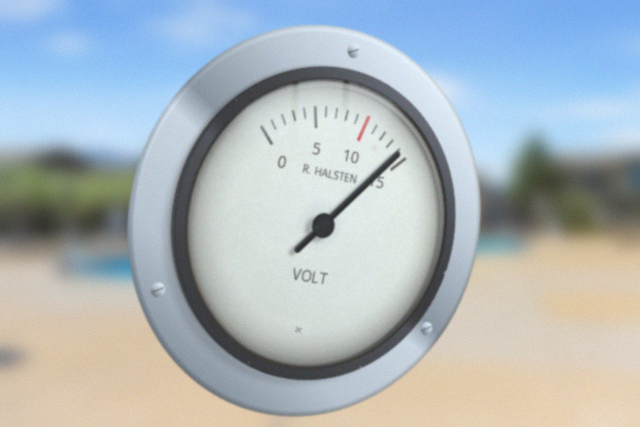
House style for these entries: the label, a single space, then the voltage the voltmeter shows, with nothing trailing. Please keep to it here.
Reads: 14 V
